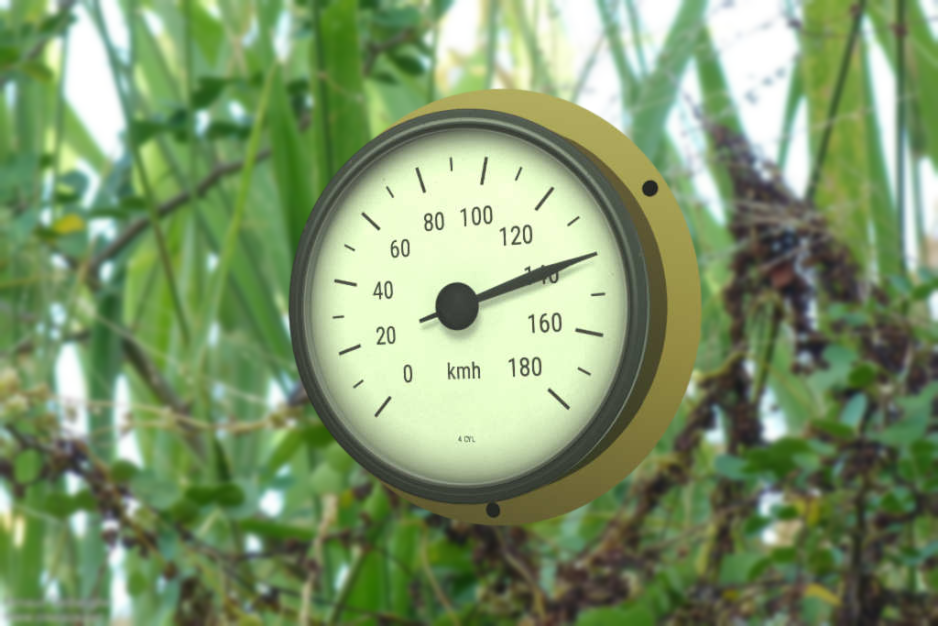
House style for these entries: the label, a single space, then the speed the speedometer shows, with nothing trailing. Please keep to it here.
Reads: 140 km/h
